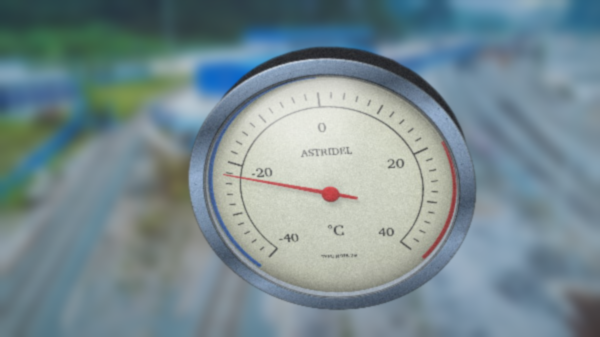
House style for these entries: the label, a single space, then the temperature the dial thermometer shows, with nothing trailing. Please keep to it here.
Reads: -22 °C
